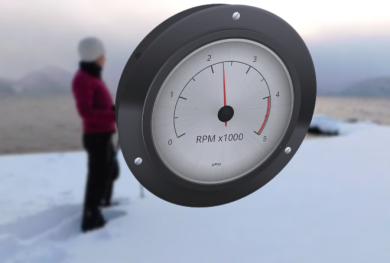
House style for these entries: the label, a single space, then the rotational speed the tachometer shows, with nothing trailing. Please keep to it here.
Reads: 2250 rpm
